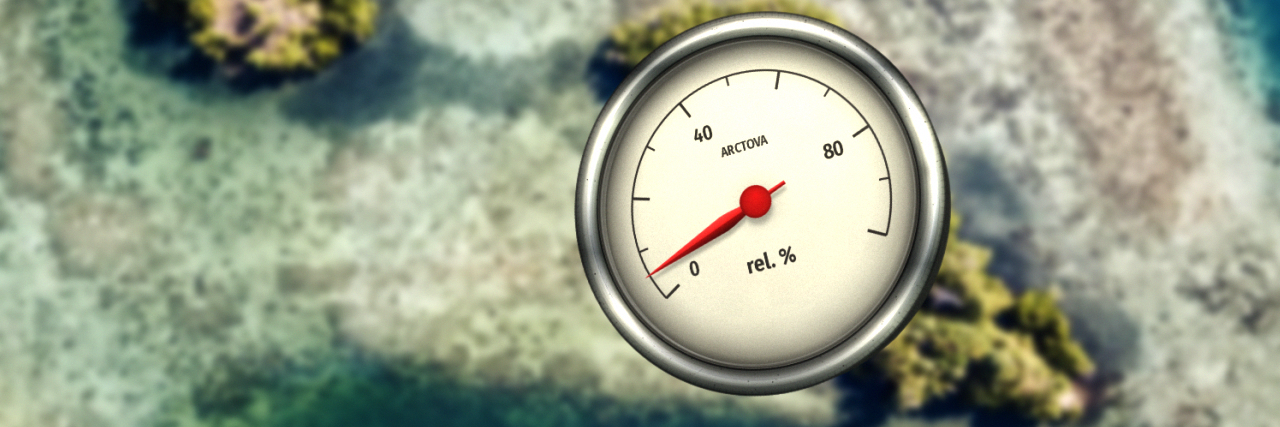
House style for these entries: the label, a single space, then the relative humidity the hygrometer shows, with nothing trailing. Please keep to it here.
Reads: 5 %
